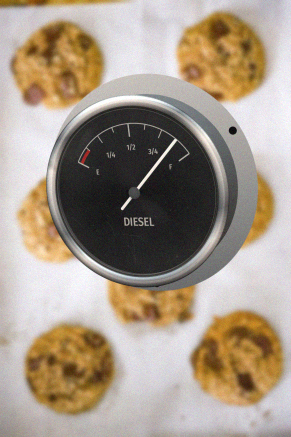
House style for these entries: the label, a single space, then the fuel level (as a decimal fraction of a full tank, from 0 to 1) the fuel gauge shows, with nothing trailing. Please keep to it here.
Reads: 0.875
